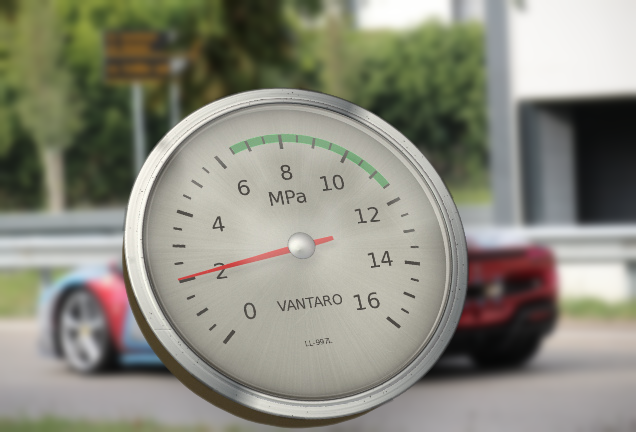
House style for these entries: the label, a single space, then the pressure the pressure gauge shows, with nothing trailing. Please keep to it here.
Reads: 2 MPa
